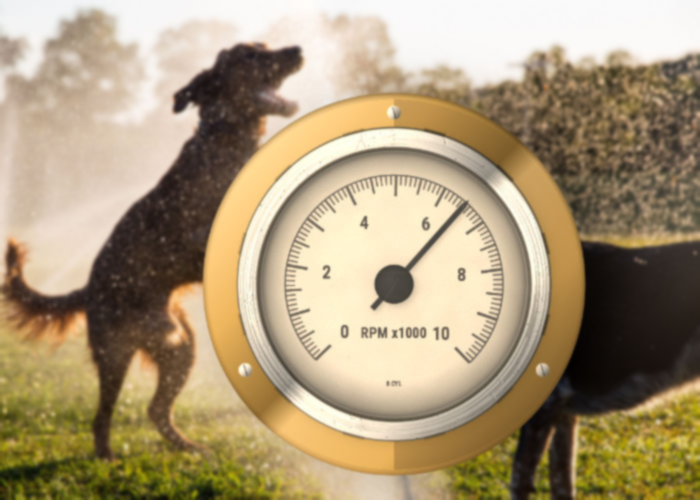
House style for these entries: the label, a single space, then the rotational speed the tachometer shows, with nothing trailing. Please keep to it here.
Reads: 6500 rpm
